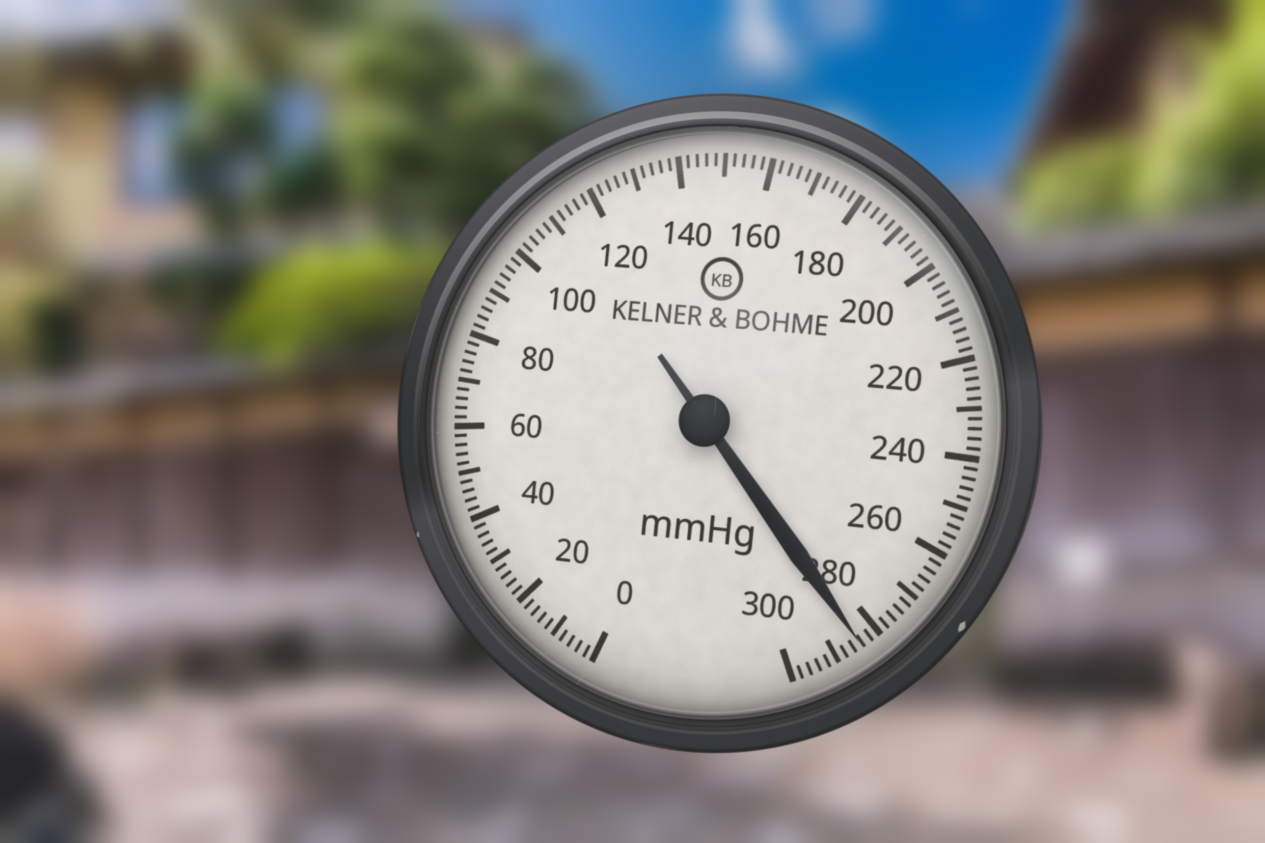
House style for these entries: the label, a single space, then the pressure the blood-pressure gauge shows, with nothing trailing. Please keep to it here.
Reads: 284 mmHg
